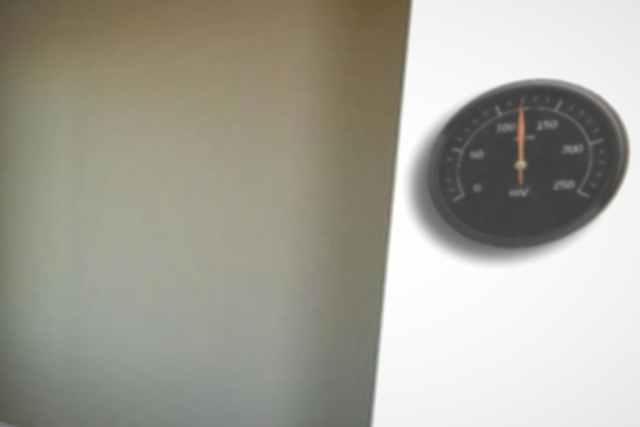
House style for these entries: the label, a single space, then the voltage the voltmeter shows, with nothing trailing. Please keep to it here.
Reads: 120 mV
